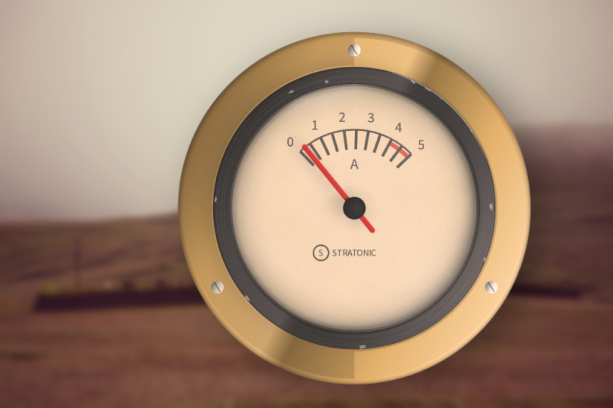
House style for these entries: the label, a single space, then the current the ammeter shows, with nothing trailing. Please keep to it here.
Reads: 0.25 A
